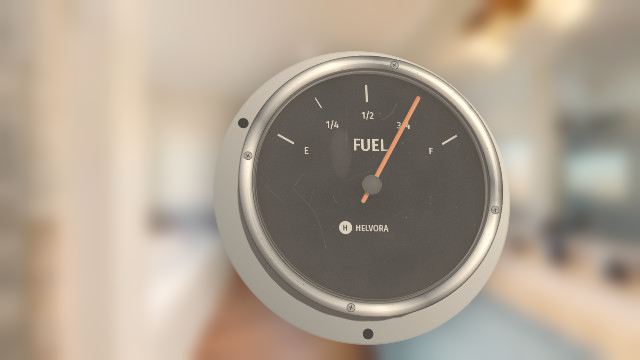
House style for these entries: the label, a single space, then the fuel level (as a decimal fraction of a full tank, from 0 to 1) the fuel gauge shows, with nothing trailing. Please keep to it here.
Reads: 0.75
